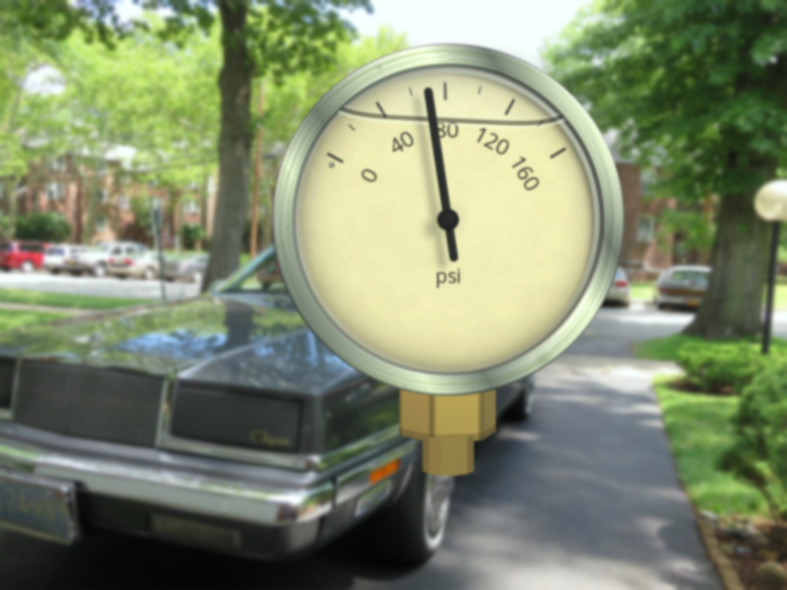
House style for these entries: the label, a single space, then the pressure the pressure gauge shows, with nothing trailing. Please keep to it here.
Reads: 70 psi
